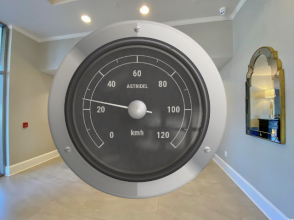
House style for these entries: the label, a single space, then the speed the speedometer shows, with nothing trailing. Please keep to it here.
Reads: 25 km/h
